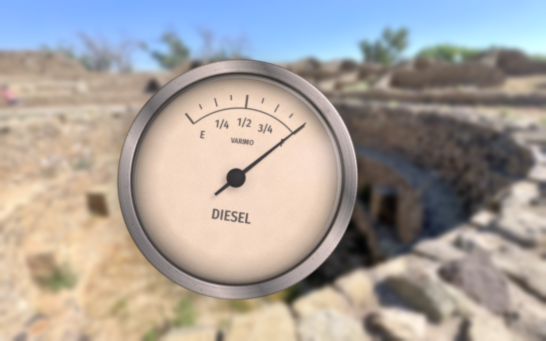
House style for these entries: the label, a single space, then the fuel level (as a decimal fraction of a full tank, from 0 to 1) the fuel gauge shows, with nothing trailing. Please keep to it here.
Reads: 1
